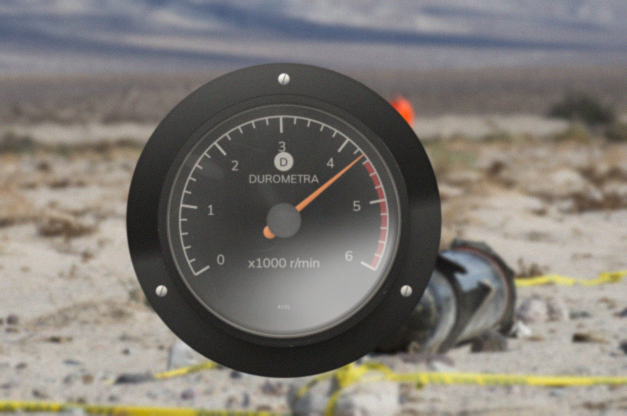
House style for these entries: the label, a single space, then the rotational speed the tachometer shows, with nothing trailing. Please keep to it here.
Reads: 4300 rpm
